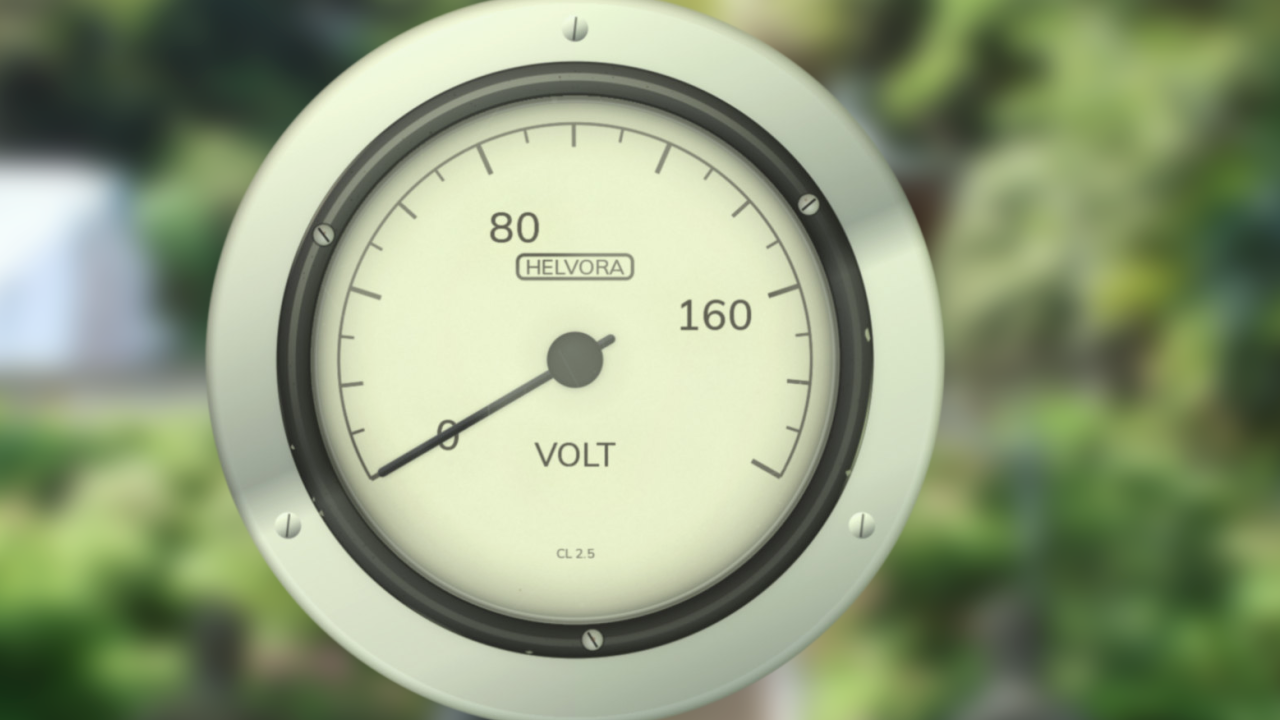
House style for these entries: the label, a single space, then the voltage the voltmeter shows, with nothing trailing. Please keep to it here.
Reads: 0 V
